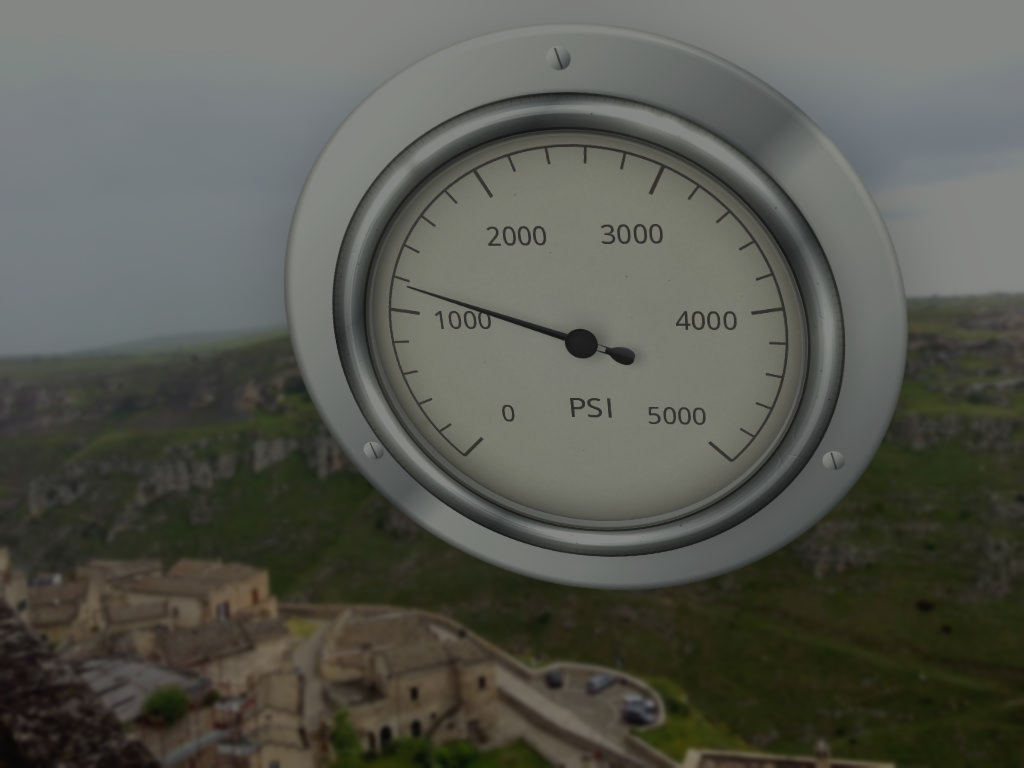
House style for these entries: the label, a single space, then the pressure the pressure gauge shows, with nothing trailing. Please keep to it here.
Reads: 1200 psi
